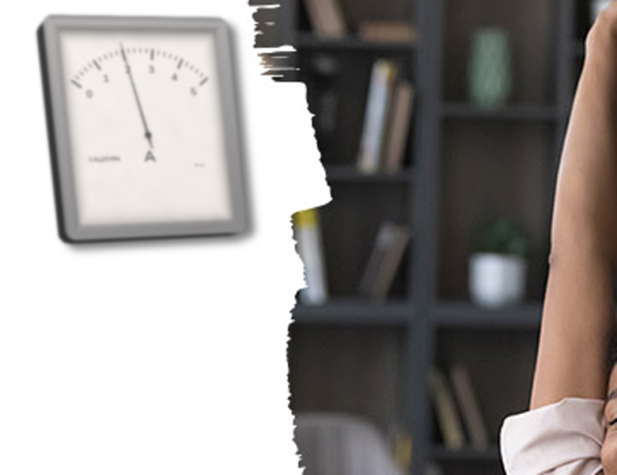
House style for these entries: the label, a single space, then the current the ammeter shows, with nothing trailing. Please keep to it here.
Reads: 2 A
